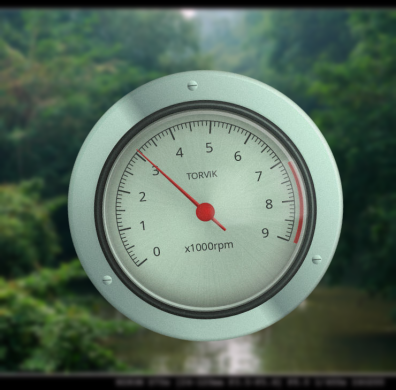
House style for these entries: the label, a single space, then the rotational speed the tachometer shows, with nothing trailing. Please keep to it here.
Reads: 3100 rpm
